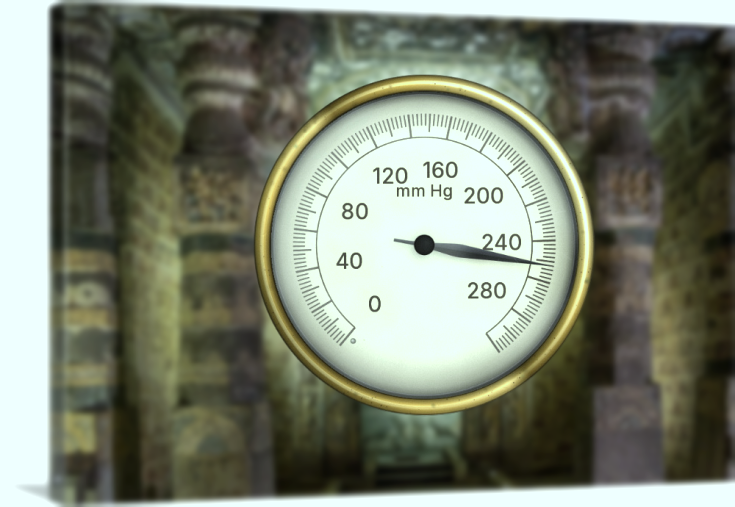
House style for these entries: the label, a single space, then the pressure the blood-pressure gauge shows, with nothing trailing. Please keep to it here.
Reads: 252 mmHg
